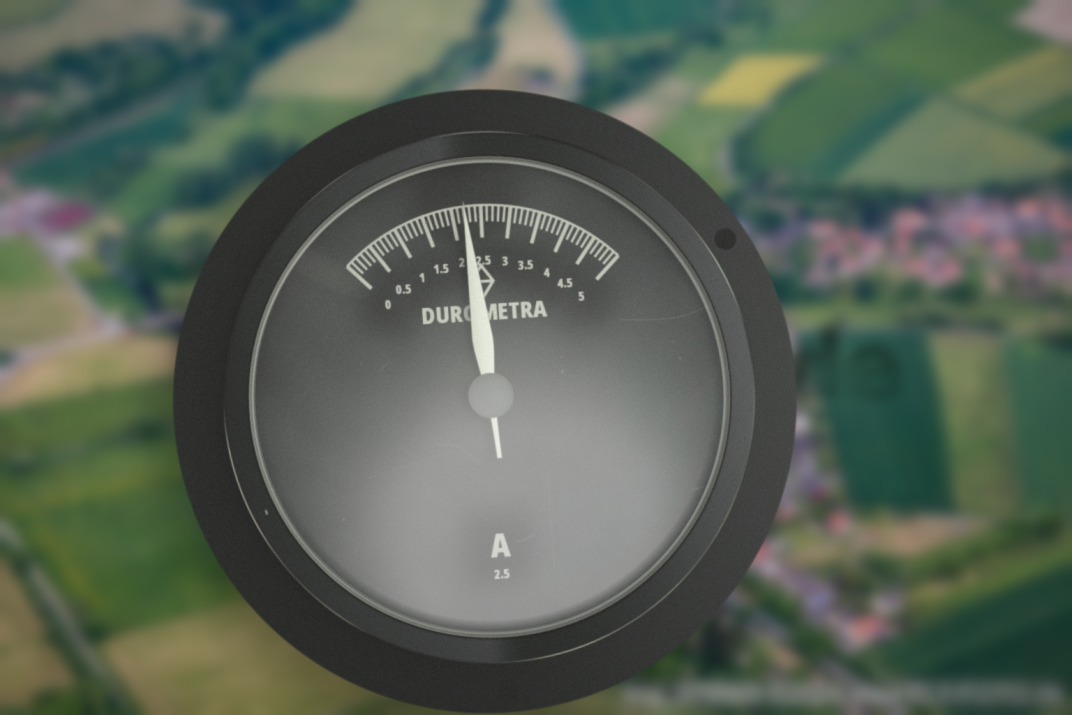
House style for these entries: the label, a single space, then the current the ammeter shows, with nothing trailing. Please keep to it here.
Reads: 2.2 A
